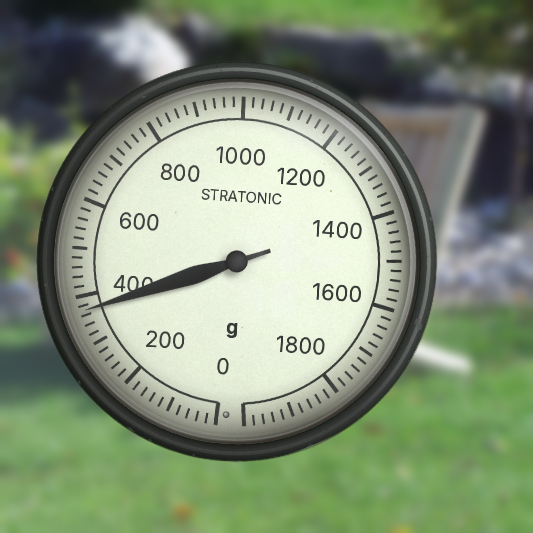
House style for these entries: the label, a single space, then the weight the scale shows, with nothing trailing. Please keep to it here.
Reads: 370 g
